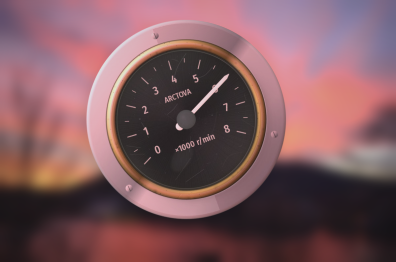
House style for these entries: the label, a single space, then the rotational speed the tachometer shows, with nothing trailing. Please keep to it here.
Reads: 6000 rpm
